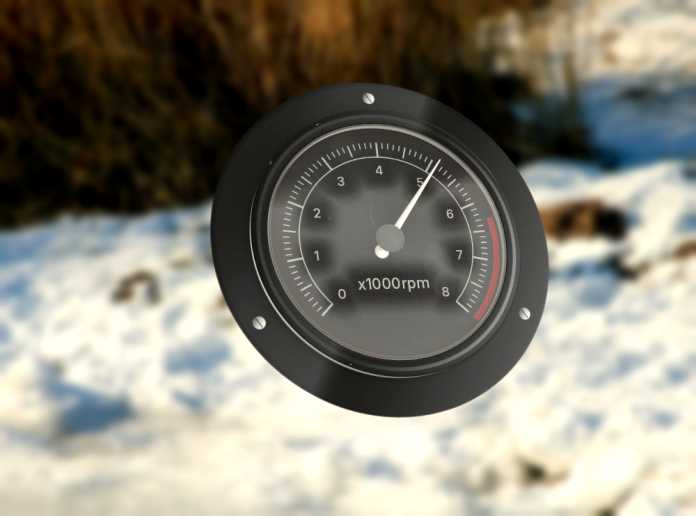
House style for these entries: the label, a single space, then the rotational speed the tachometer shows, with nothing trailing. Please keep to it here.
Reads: 5100 rpm
